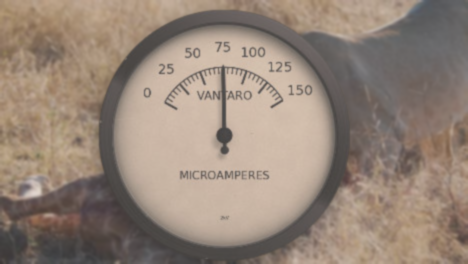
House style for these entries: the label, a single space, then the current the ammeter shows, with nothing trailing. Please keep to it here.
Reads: 75 µA
